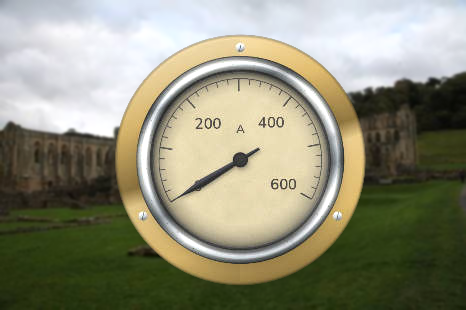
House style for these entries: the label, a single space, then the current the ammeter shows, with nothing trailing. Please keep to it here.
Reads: 0 A
